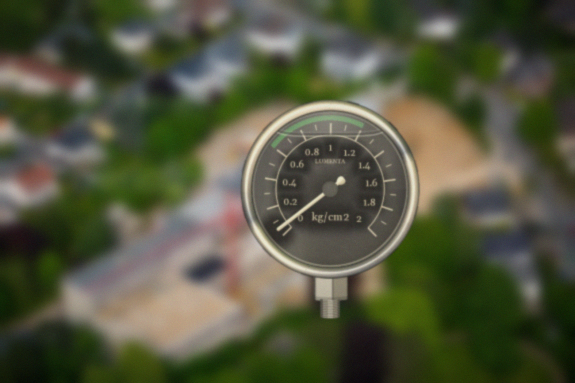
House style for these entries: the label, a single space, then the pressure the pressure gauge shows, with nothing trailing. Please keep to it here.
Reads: 0.05 kg/cm²
